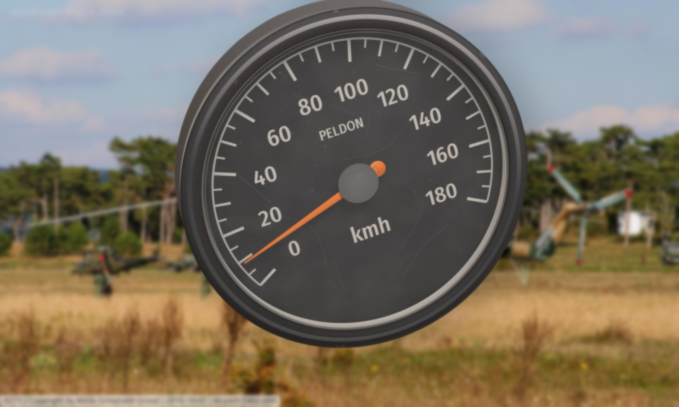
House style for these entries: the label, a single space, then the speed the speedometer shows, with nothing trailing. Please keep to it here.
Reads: 10 km/h
